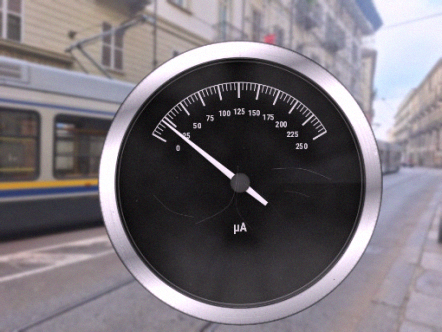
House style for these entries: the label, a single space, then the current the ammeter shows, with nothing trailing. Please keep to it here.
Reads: 20 µA
